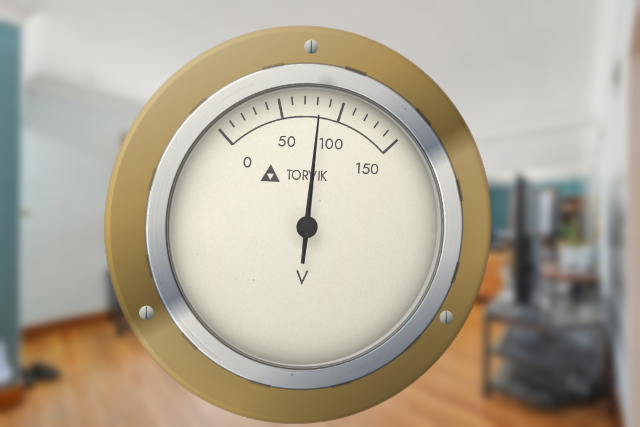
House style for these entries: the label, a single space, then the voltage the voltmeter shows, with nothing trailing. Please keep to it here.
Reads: 80 V
